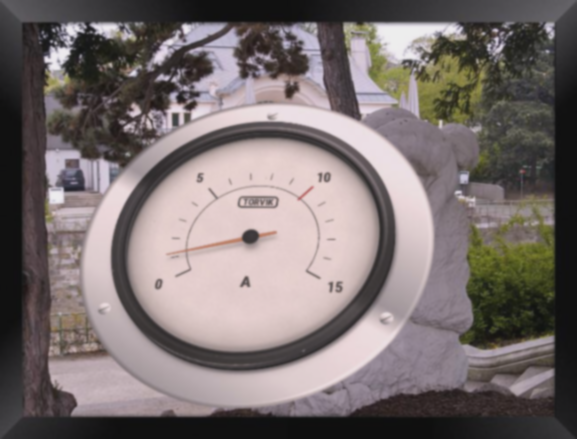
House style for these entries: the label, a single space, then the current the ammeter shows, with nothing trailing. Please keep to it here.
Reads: 1 A
